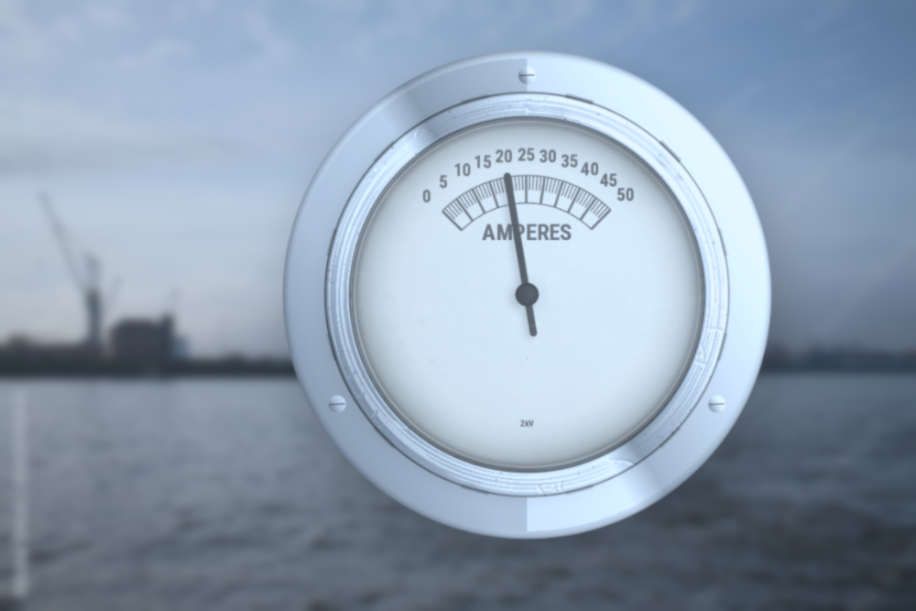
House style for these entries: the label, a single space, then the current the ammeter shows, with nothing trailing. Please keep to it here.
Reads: 20 A
